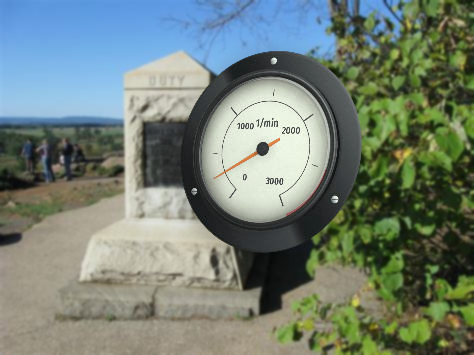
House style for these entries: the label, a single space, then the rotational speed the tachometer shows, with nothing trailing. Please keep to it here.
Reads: 250 rpm
